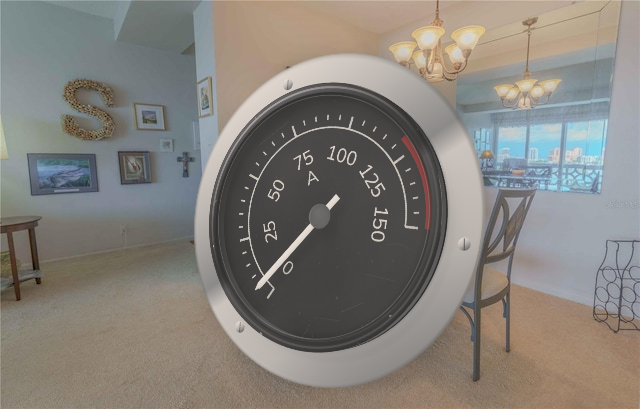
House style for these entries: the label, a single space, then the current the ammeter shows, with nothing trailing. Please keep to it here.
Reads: 5 A
